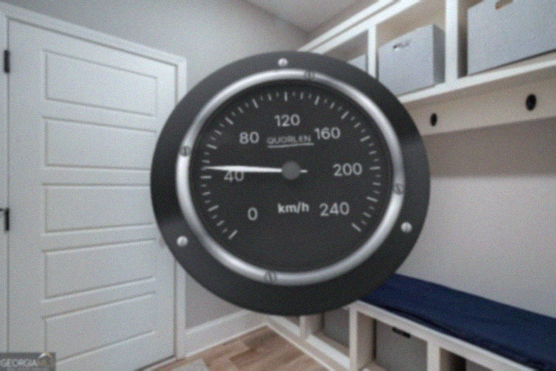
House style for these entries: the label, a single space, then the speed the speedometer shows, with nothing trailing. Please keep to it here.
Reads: 45 km/h
